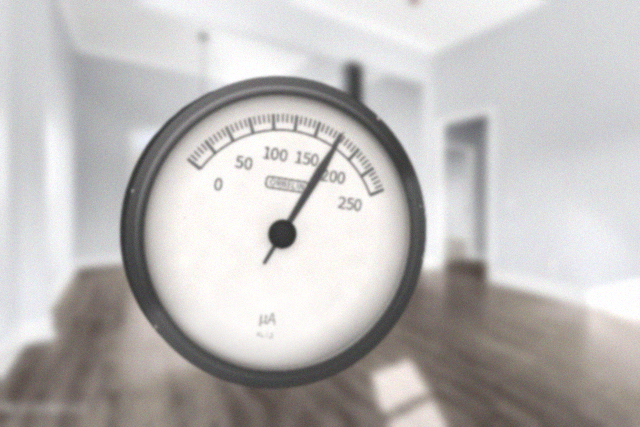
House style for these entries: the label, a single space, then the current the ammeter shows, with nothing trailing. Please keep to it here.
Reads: 175 µA
